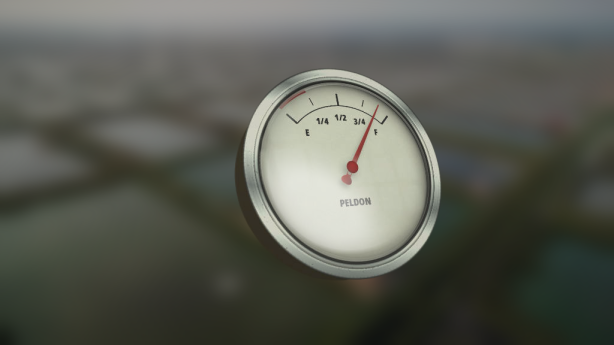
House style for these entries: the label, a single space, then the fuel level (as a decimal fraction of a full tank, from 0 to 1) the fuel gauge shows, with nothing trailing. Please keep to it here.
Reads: 0.875
